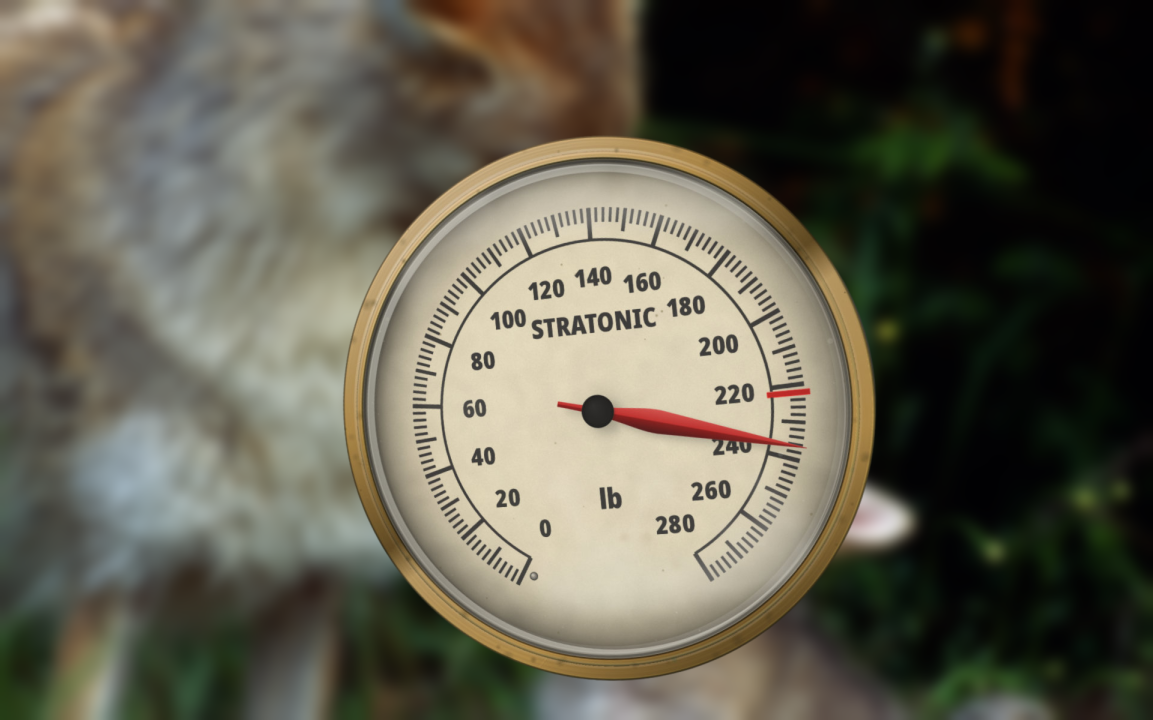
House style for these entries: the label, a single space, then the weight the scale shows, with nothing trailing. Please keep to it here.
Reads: 236 lb
